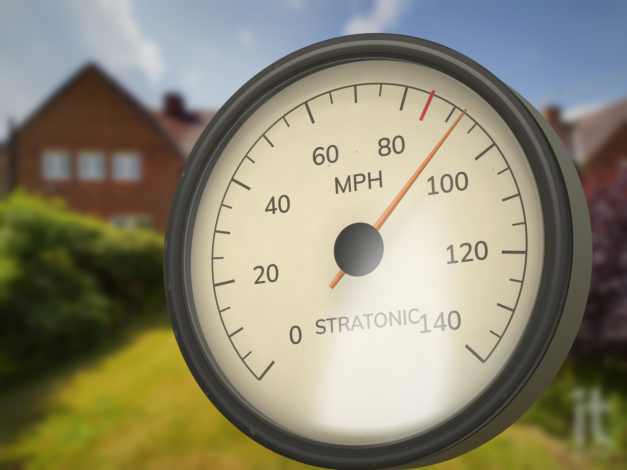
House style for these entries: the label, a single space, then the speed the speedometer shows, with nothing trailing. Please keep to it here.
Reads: 92.5 mph
